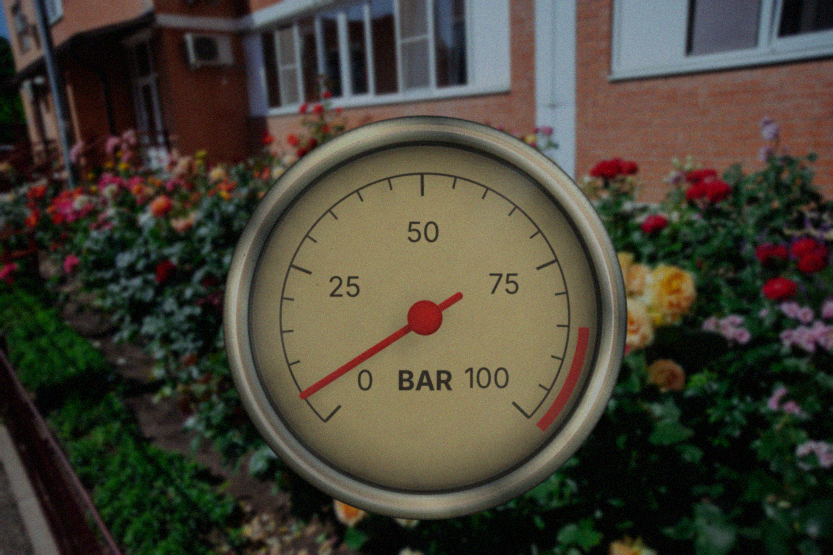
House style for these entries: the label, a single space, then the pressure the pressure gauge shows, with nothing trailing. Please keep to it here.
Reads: 5 bar
